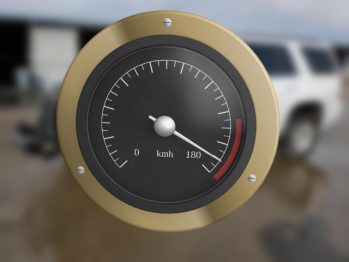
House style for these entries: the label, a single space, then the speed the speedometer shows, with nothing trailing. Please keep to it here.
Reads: 170 km/h
